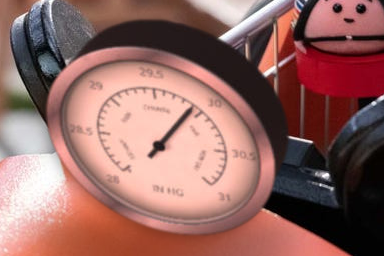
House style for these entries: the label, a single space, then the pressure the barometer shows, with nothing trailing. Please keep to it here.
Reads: 29.9 inHg
